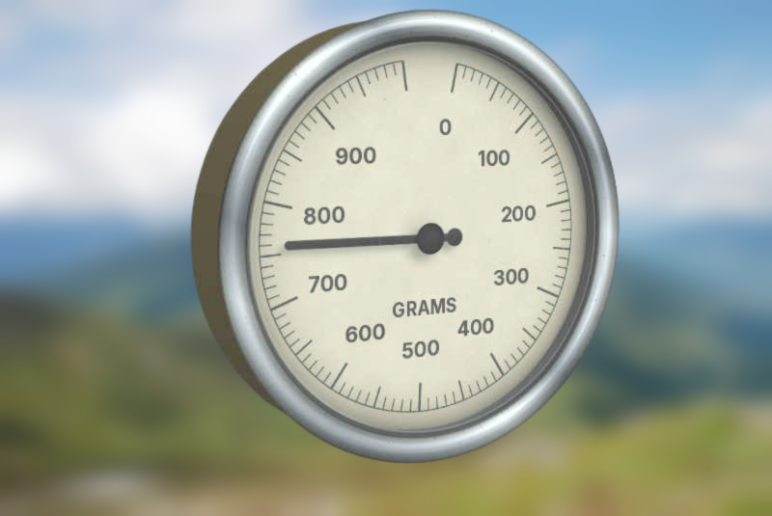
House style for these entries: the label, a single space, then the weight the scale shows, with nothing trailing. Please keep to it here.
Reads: 760 g
